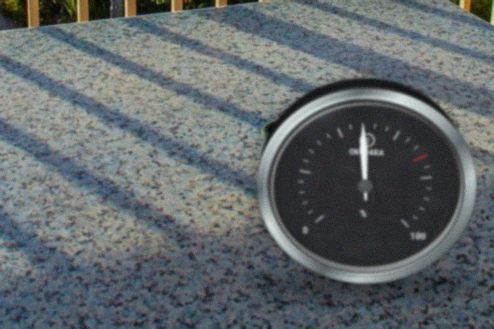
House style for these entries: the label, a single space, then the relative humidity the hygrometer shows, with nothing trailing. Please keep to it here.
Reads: 48 %
